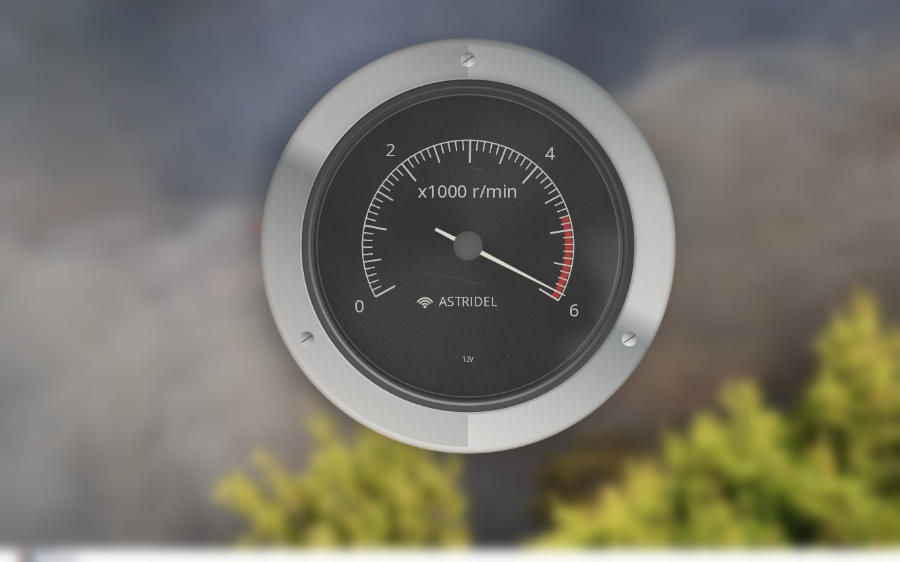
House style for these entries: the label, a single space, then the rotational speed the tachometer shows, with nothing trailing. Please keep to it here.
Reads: 5900 rpm
